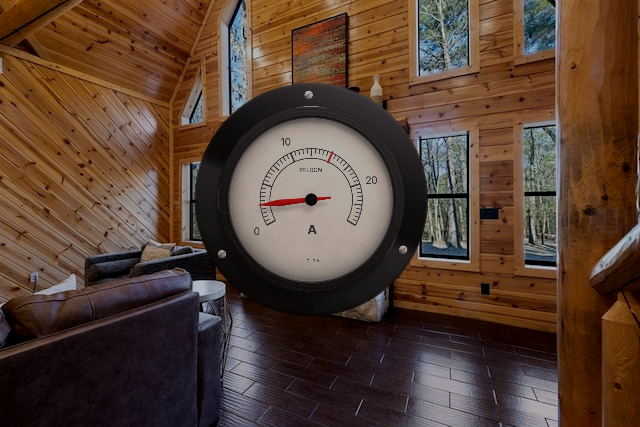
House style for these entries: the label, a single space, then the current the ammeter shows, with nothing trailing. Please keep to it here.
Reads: 2.5 A
